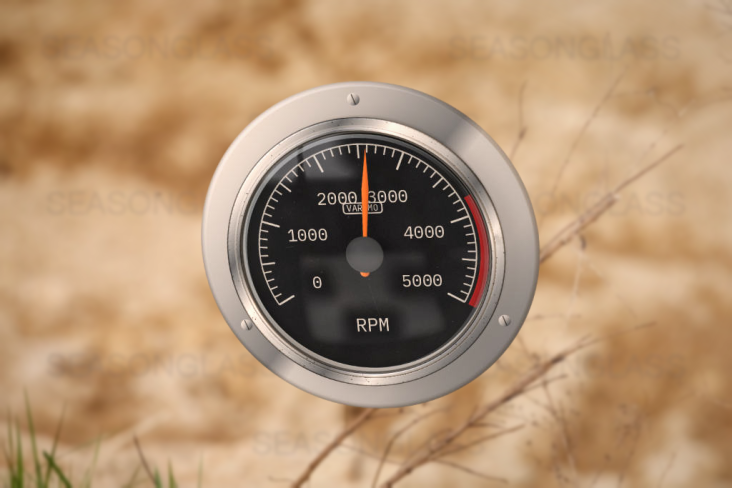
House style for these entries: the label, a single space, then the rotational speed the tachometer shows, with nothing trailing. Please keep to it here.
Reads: 2600 rpm
